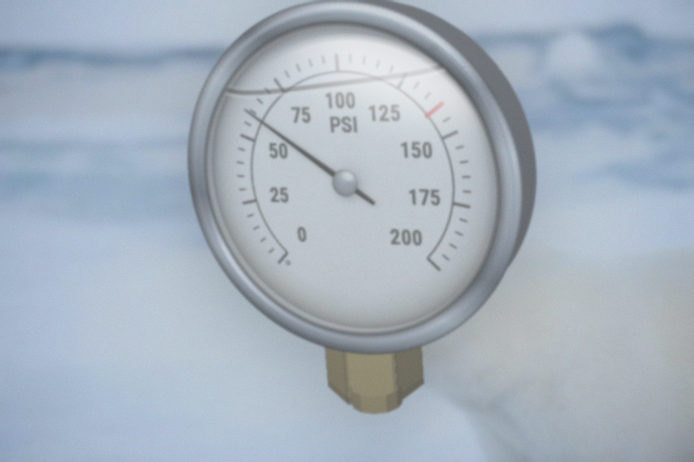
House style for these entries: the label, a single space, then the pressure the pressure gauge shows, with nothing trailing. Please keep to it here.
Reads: 60 psi
